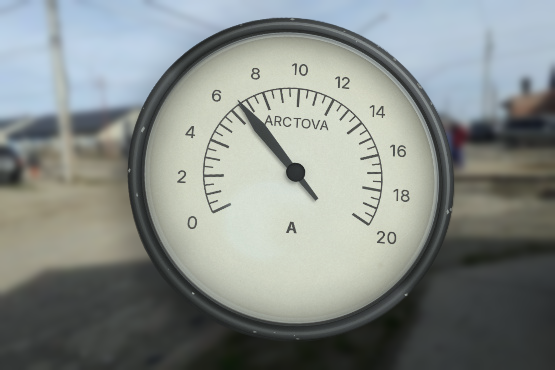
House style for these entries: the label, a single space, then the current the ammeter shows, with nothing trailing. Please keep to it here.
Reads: 6.5 A
